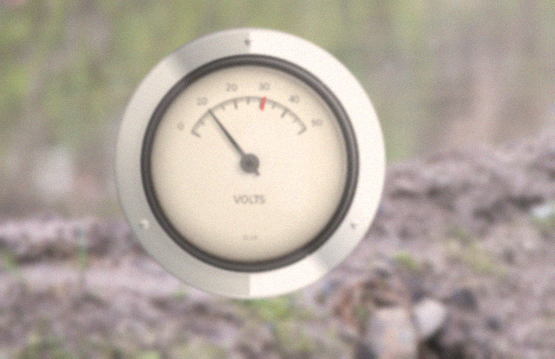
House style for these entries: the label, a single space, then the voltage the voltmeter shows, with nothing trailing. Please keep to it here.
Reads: 10 V
